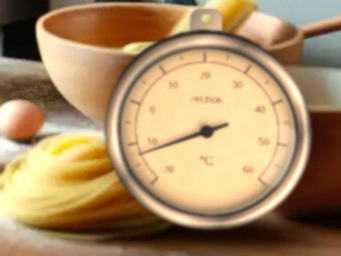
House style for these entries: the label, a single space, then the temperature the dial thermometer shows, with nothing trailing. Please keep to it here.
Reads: -12.5 °C
